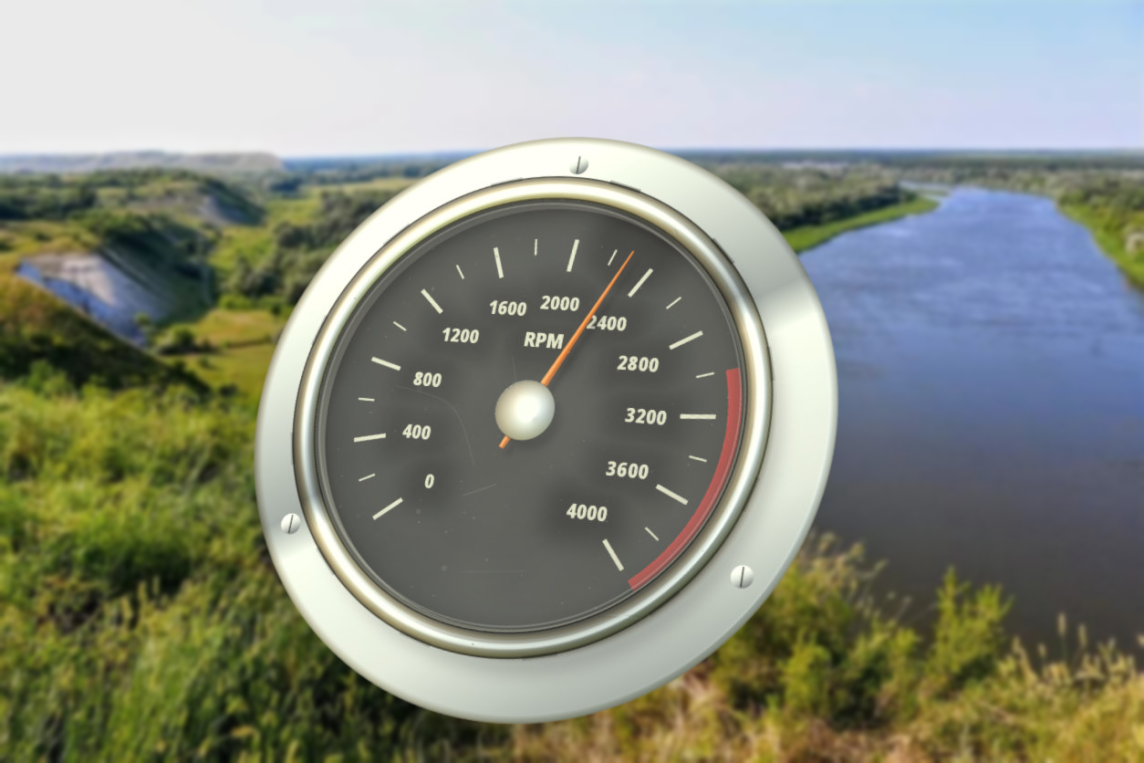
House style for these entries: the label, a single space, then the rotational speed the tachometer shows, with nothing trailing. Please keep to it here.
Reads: 2300 rpm
